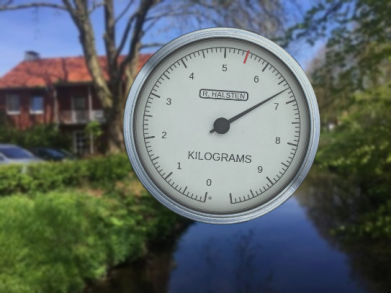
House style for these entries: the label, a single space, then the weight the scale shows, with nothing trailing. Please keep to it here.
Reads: 6.7 kg
